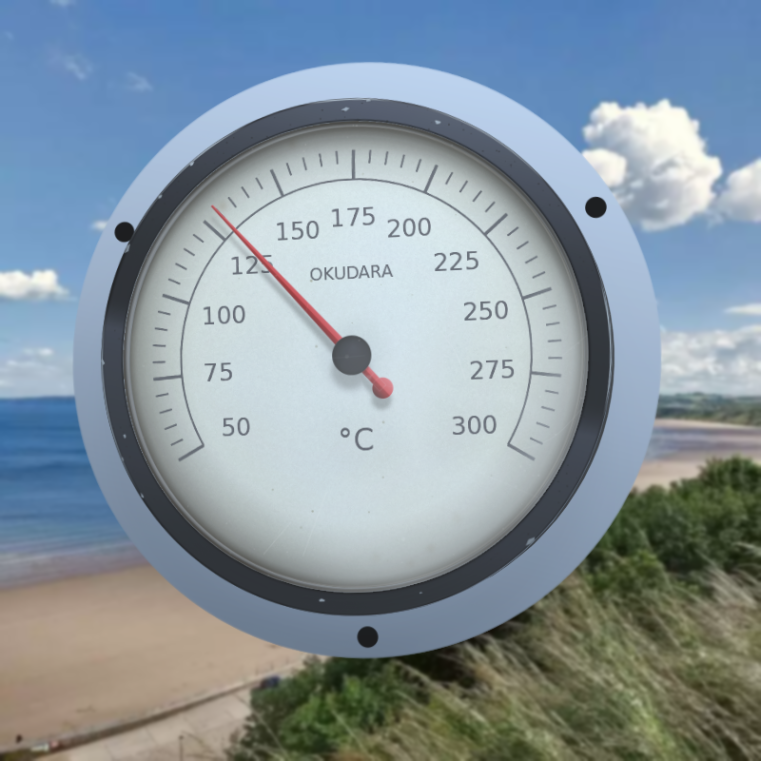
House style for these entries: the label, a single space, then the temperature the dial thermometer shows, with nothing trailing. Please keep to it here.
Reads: 130 °C
